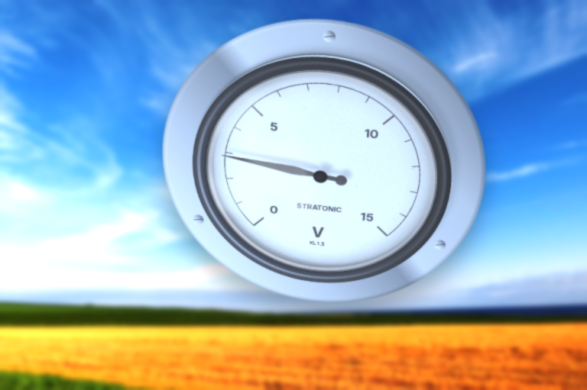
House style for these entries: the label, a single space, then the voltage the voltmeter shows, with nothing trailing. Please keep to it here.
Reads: 3 V
